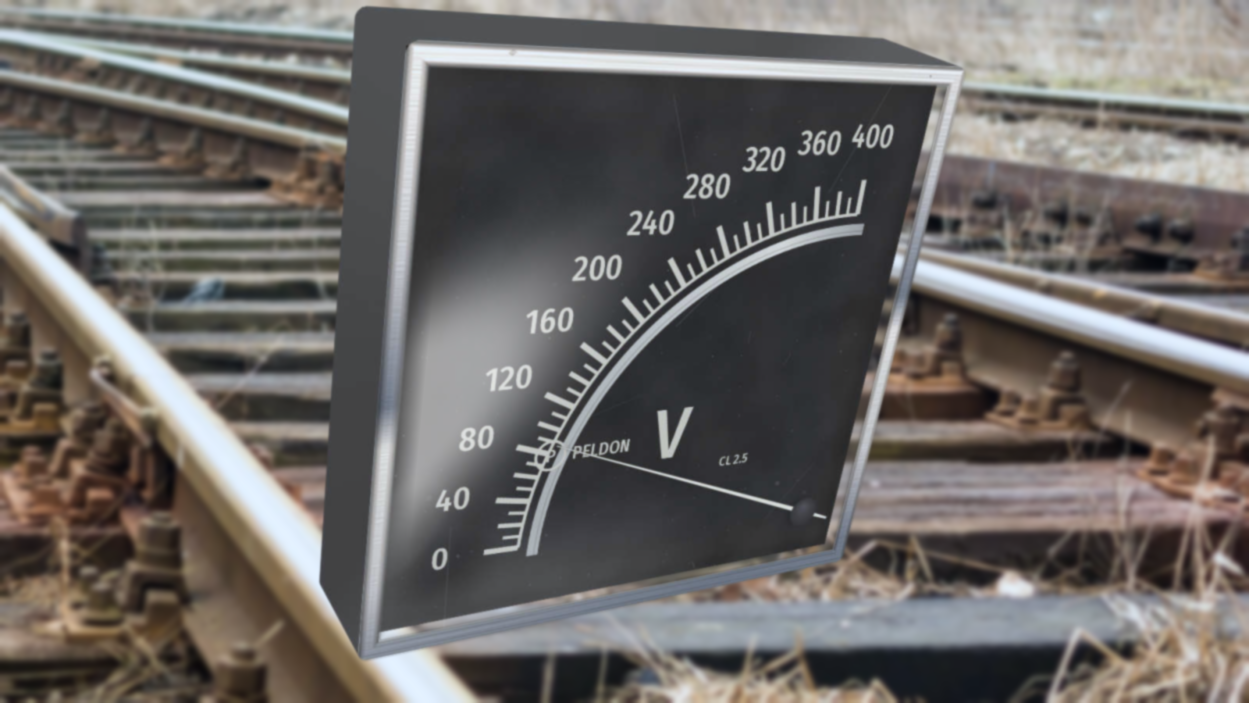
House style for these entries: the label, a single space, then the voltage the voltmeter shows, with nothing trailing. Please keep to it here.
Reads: 90 V
